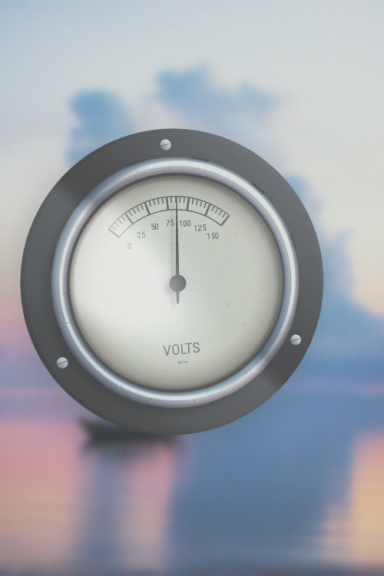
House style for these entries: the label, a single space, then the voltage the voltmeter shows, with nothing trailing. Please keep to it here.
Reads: 85 V
